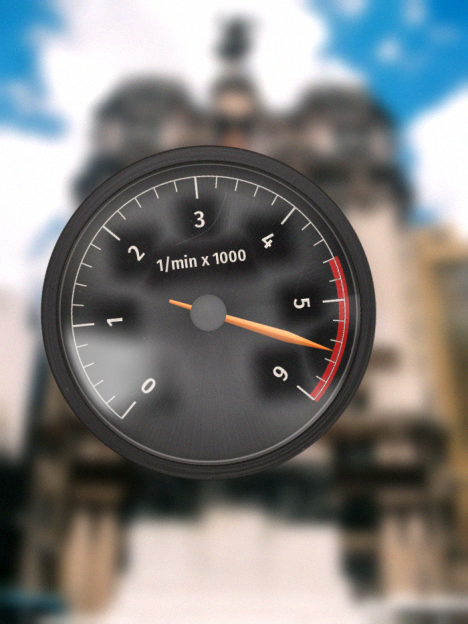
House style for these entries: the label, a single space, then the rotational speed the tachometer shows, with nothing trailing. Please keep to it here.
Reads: 5500 rpm
